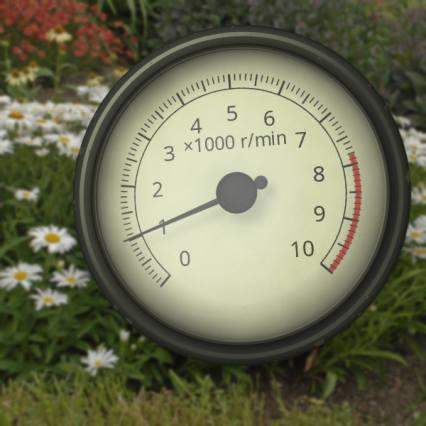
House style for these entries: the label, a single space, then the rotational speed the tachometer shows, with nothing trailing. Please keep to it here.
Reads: 1000 rpm
